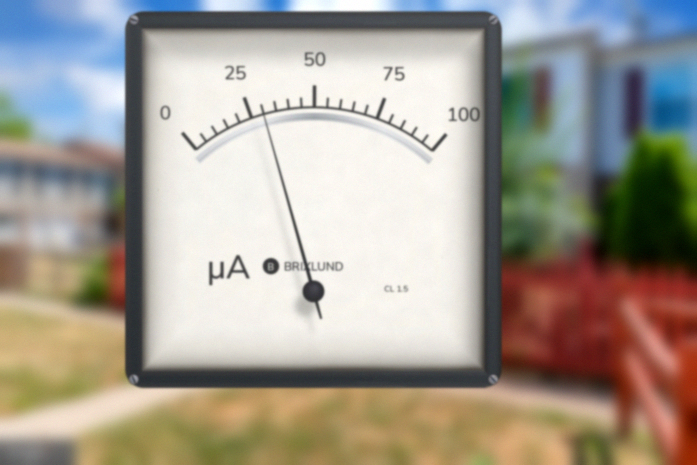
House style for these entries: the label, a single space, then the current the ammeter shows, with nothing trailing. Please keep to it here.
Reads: 30 µA
